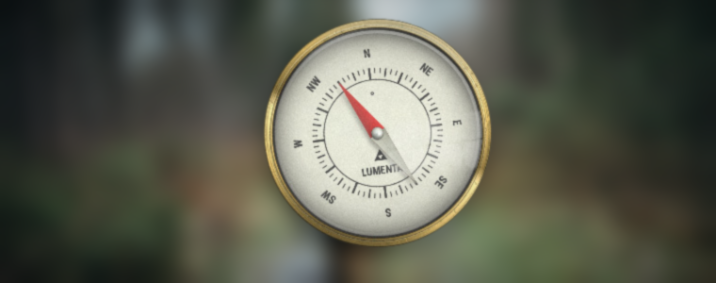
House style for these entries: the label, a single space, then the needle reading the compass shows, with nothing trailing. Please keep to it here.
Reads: 330 °
